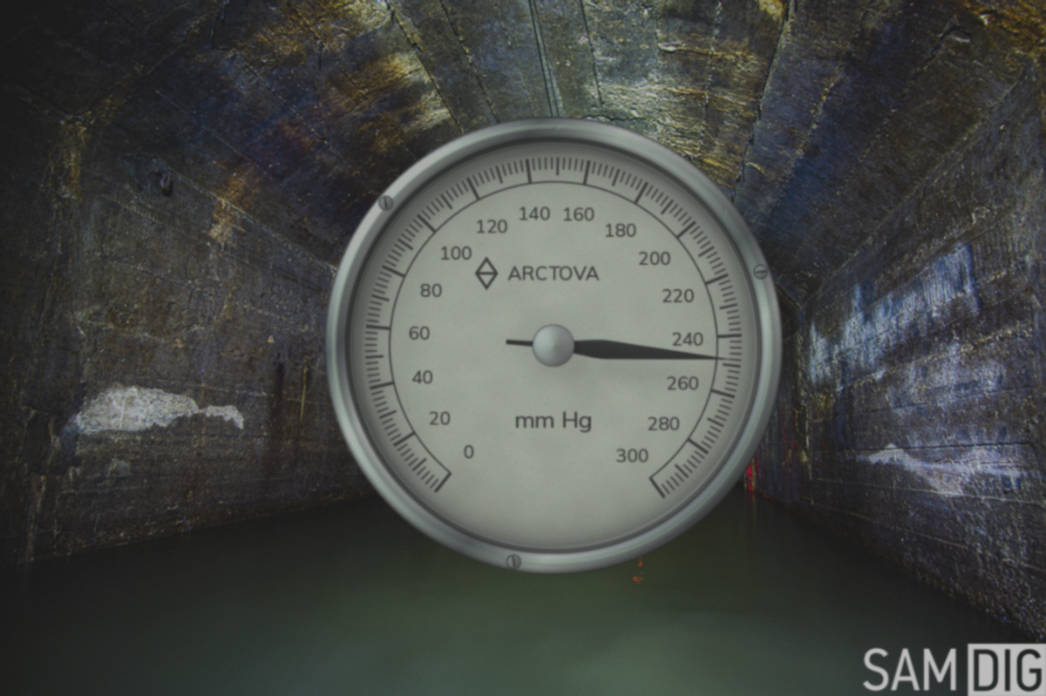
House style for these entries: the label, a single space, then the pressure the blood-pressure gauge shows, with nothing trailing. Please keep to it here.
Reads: 248 mmHg
